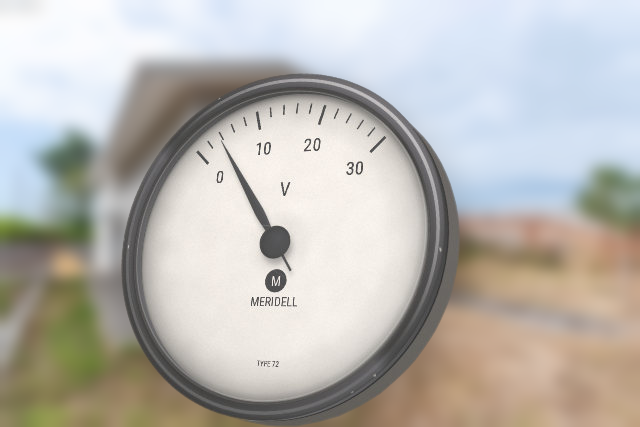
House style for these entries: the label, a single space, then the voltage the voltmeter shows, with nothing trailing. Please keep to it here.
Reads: 4 V
